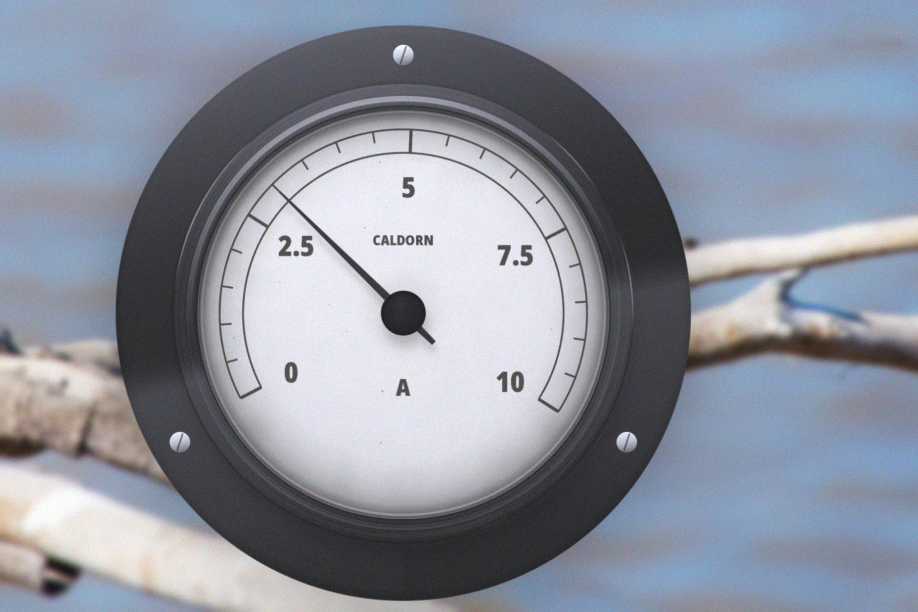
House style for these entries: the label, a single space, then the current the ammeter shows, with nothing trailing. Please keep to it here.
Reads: 3 A
